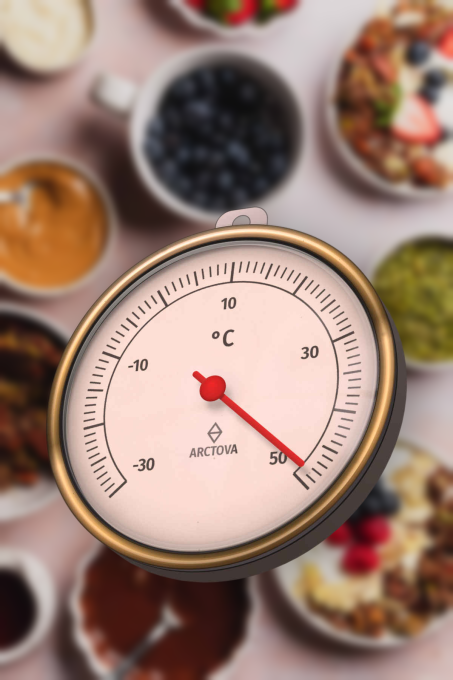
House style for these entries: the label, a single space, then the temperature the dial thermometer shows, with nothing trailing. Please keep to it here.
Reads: 48.5 °C
